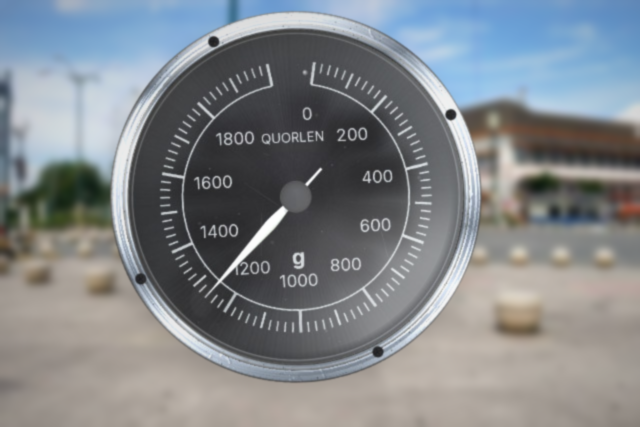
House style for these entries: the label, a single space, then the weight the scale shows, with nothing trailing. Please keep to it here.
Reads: 1260 g
